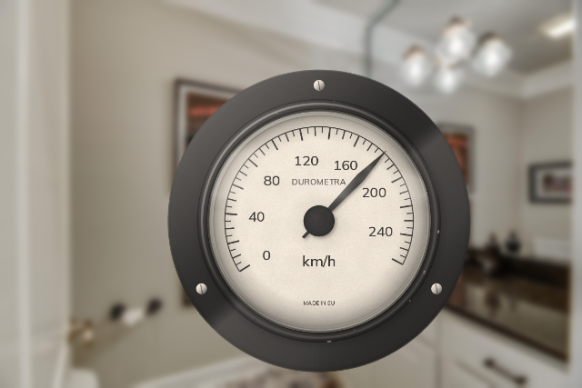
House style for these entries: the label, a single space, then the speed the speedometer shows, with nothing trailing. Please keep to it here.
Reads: 180 km/h
